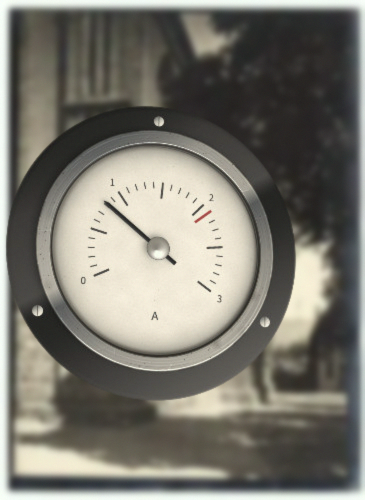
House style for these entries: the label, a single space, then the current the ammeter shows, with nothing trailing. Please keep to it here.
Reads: 0.8 A
